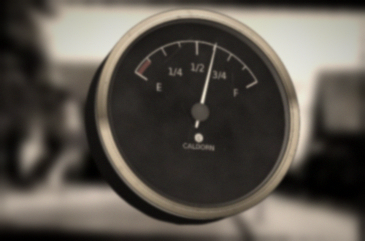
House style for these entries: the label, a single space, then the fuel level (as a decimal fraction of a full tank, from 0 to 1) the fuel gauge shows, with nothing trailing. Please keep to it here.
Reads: 0.625
